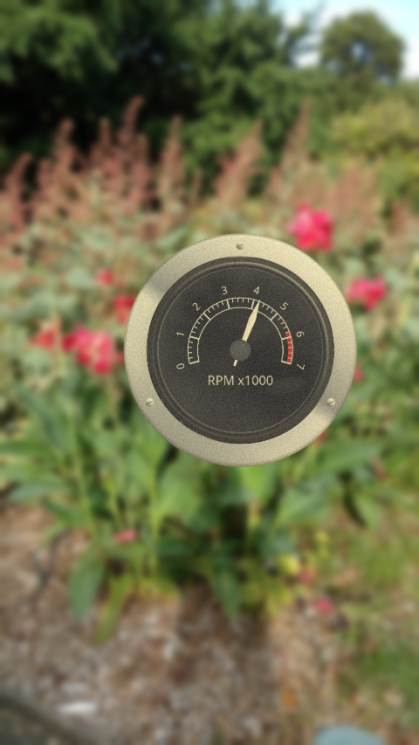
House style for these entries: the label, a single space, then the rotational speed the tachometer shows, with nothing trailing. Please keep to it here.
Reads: 4200 rpm
